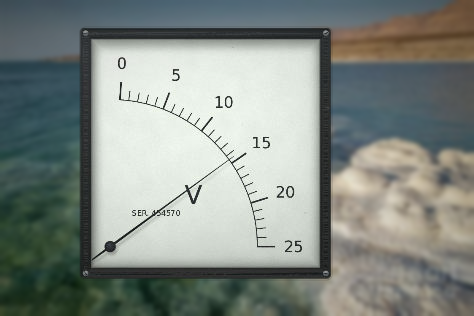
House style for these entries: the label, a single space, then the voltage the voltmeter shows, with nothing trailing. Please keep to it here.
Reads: 14.5 V
